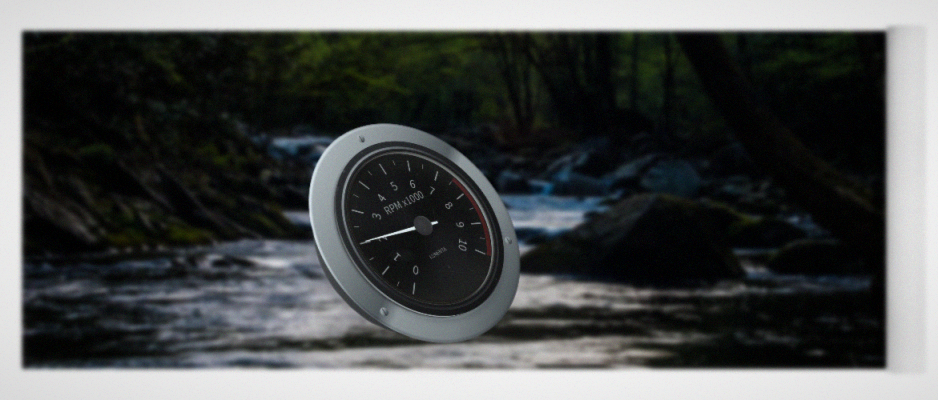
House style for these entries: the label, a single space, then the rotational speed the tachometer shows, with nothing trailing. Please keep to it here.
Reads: 2000 rpm
